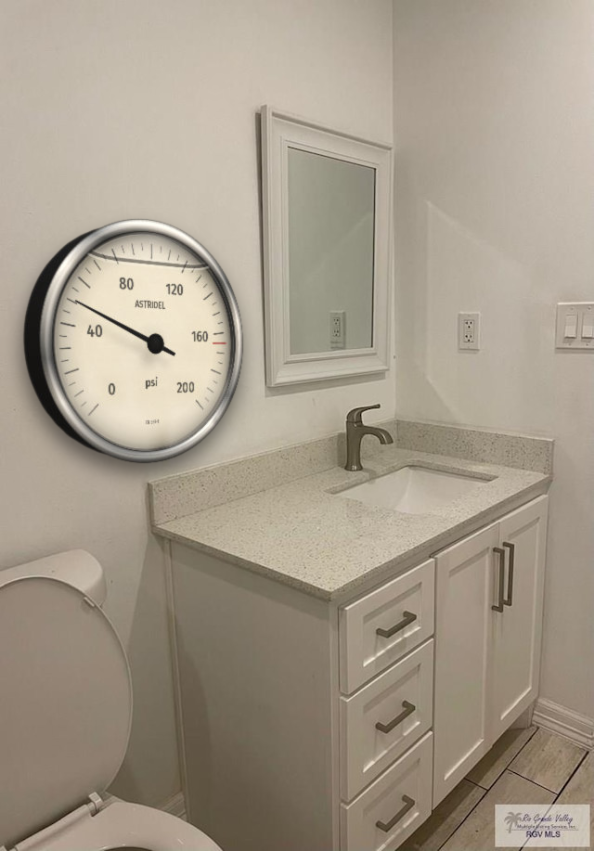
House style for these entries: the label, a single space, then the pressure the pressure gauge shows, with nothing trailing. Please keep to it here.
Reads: 50 psi
